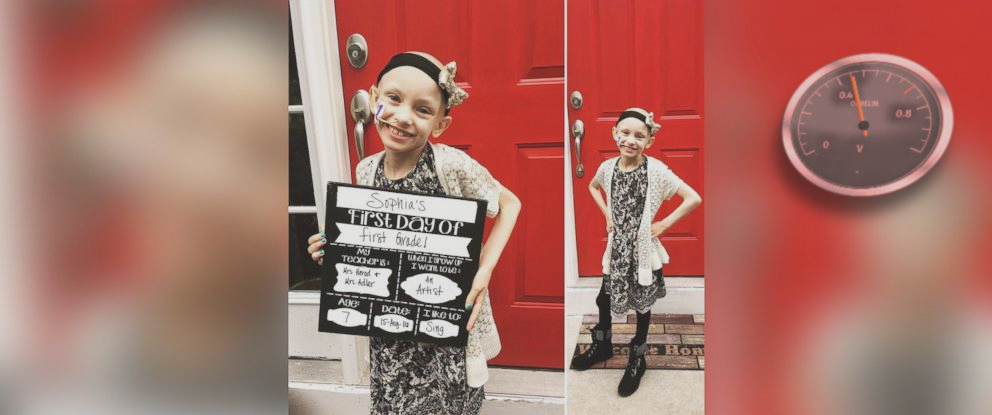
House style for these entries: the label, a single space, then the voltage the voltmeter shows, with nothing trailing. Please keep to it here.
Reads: 0.45 V
